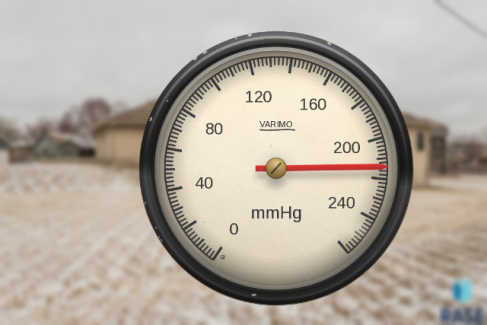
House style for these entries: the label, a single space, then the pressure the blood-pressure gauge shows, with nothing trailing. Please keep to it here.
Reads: 214 mmHg
